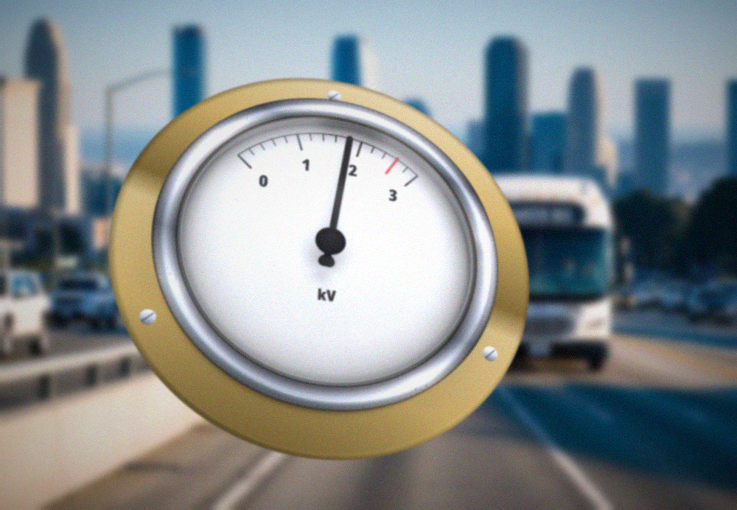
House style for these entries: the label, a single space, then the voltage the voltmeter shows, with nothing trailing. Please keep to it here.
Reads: 1.8 kV
